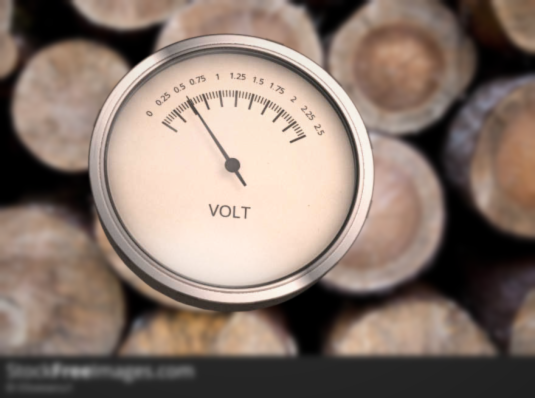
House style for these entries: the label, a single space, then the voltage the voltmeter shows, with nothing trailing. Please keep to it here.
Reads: 0.5 V
